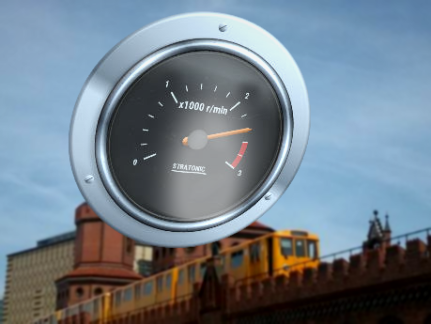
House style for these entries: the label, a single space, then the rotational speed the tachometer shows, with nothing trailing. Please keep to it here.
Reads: 2400 rpm
